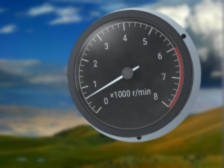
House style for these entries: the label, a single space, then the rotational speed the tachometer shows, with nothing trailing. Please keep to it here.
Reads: 600 rpm
